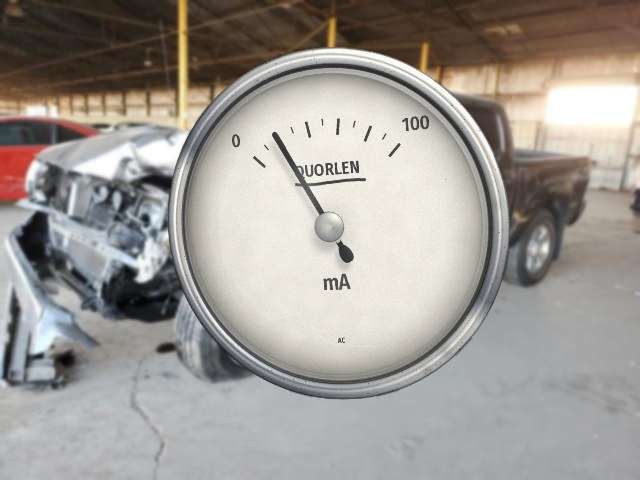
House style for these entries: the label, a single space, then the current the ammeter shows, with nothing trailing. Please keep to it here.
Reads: 20 mA
